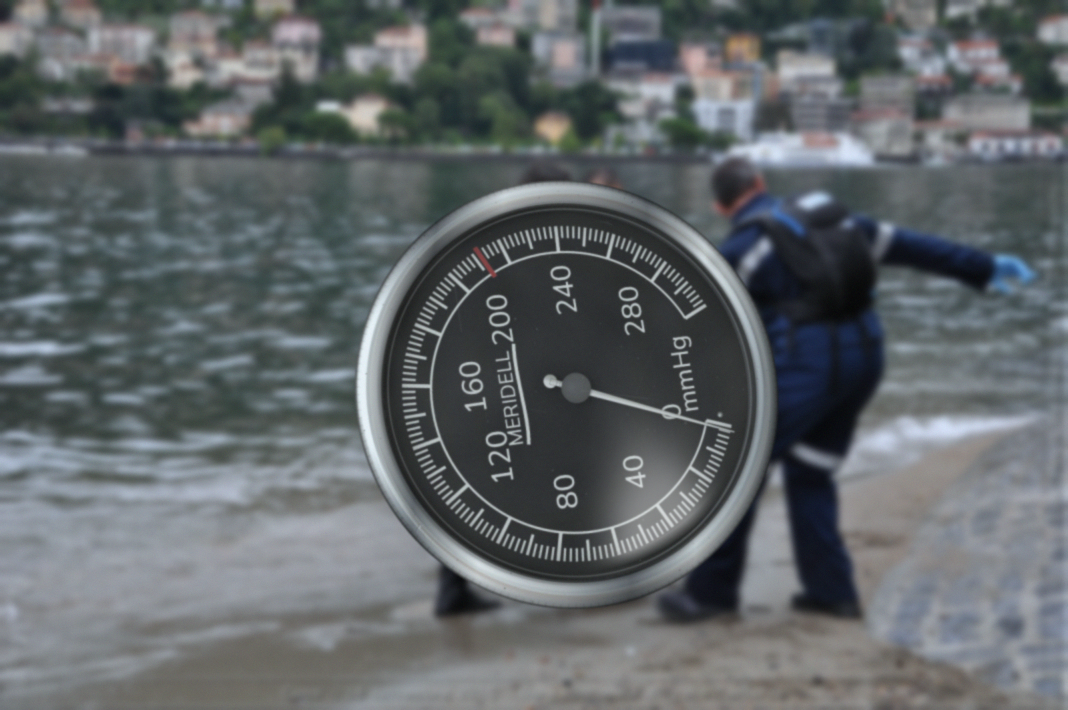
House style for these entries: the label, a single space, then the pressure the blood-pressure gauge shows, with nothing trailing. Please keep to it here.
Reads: 2 mmHg
